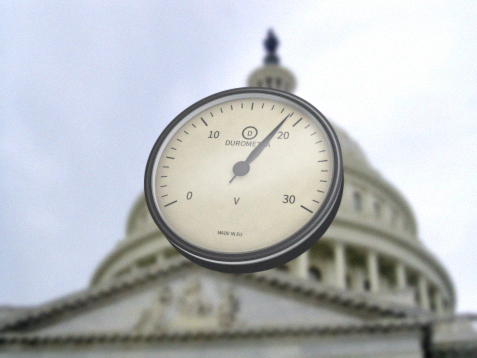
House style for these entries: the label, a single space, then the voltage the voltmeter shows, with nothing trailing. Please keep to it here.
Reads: 19 V
